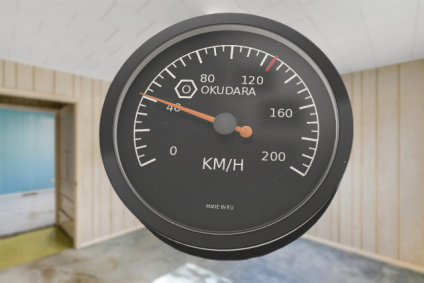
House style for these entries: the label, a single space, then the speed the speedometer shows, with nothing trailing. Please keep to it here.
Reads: 40 km/h
